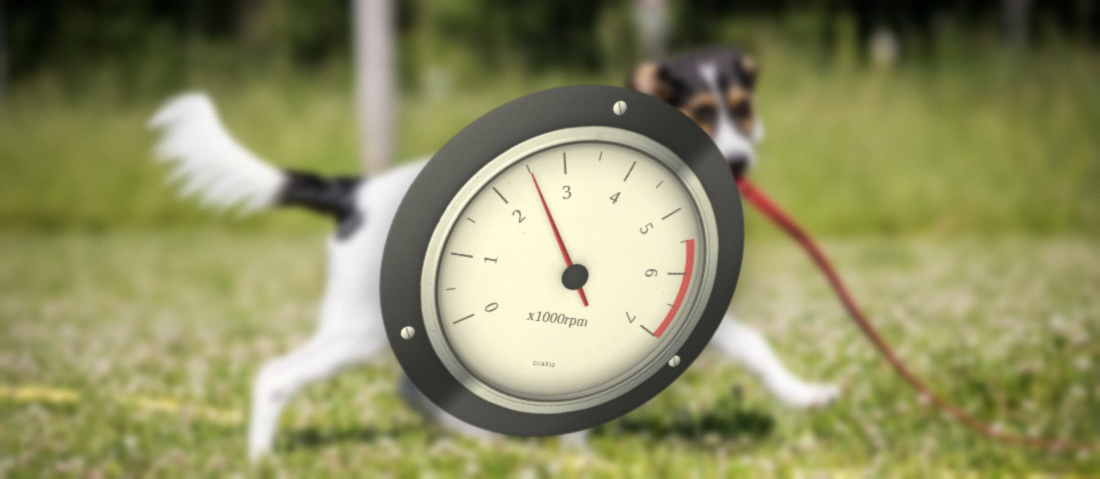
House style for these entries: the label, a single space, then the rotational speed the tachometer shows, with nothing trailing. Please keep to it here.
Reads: 2500 rpm
